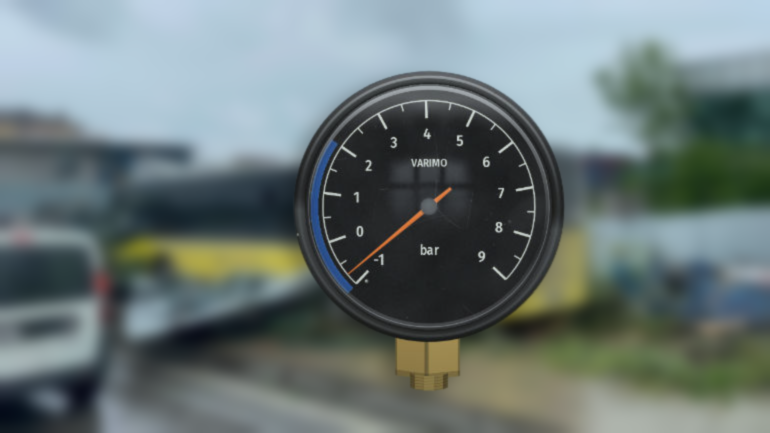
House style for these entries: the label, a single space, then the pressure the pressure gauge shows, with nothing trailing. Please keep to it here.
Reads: -0.75 bar
